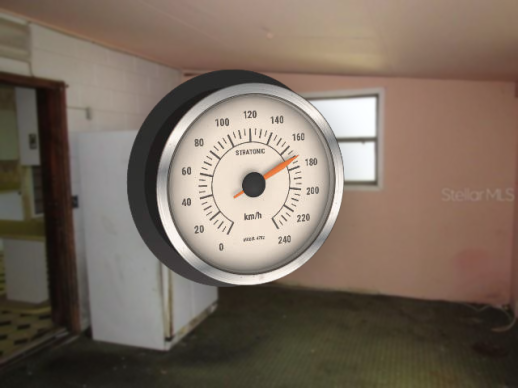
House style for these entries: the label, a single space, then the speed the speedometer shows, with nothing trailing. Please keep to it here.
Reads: 170 km/h
